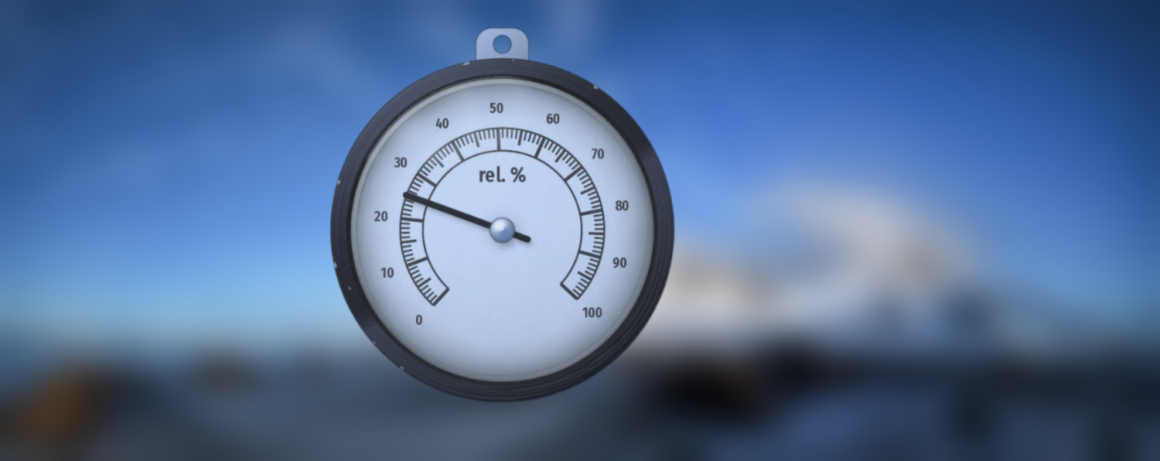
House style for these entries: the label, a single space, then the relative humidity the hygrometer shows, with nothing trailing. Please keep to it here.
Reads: 25 %
